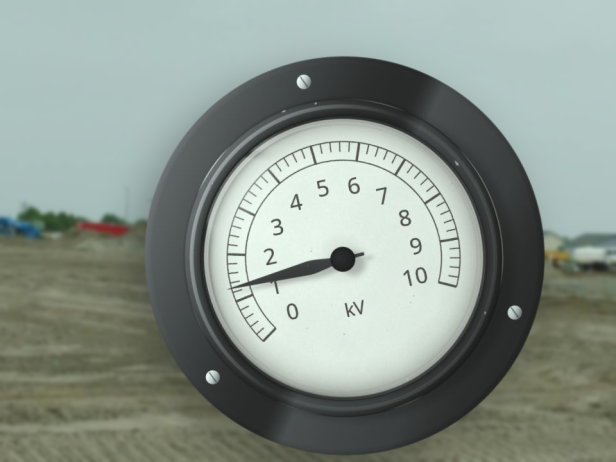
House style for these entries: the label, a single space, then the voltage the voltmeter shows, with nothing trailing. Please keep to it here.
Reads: 1.3 kV
